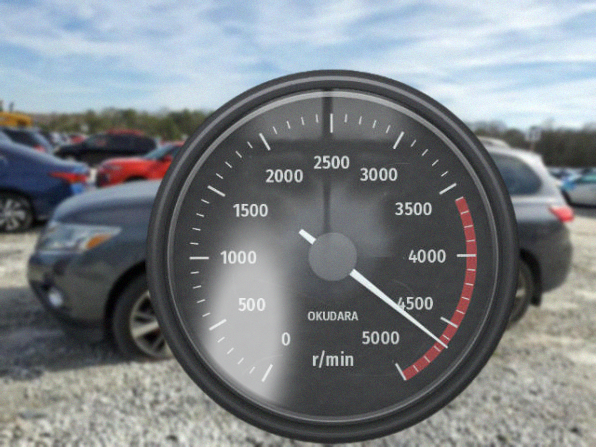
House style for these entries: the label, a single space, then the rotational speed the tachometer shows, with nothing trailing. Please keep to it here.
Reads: 4650 rpm
